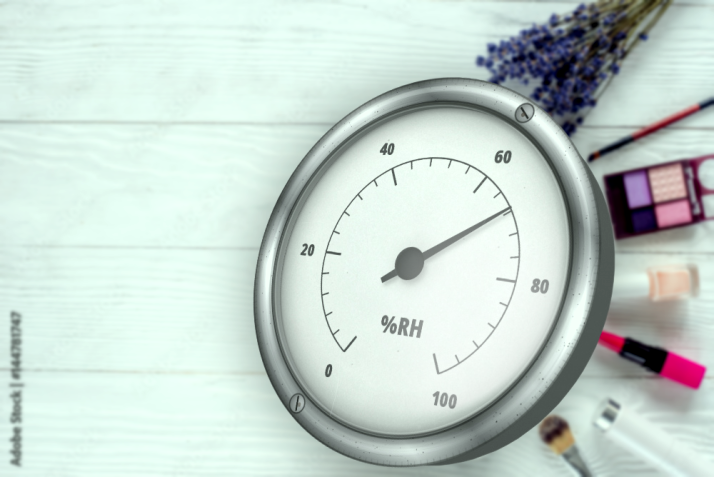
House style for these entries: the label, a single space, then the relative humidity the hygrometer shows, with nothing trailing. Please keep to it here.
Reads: 68 %
